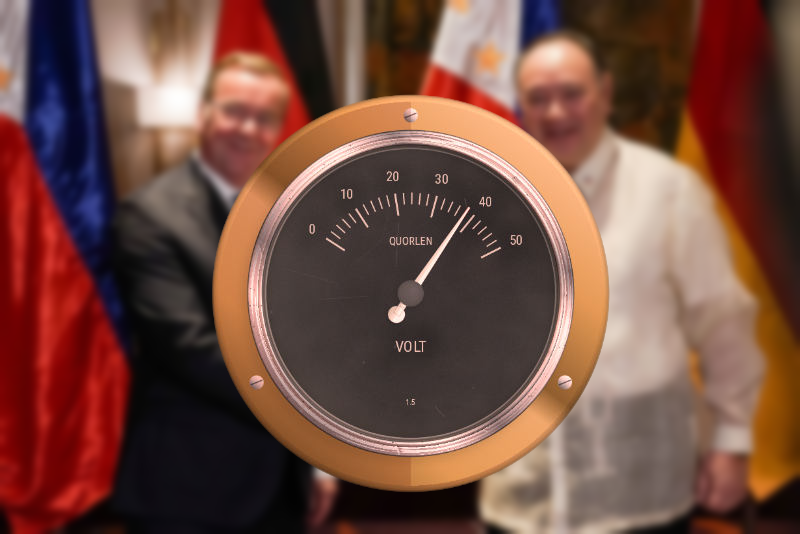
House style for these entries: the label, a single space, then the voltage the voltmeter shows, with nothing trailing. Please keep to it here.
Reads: 38 V
